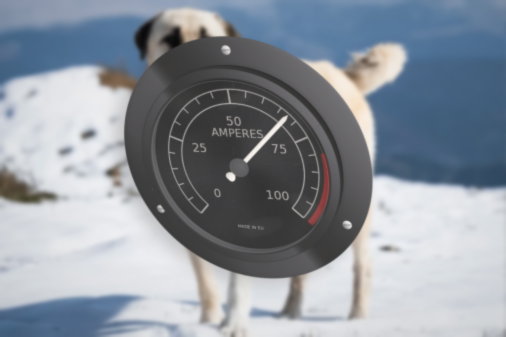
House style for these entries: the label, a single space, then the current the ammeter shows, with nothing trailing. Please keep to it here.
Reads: 67.5 A
